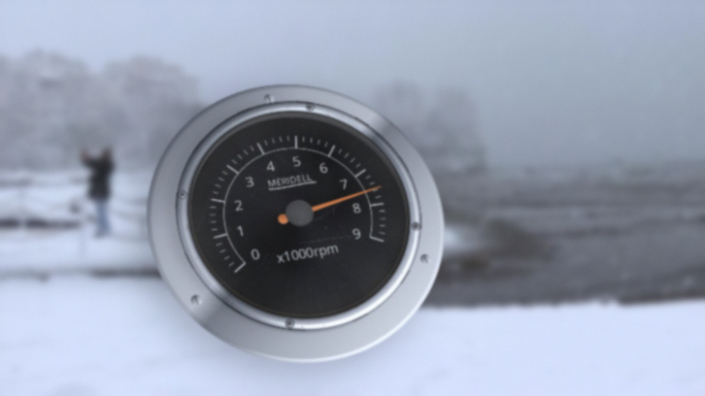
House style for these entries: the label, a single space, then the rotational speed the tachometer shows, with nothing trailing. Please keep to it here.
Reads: 7600 rpm
